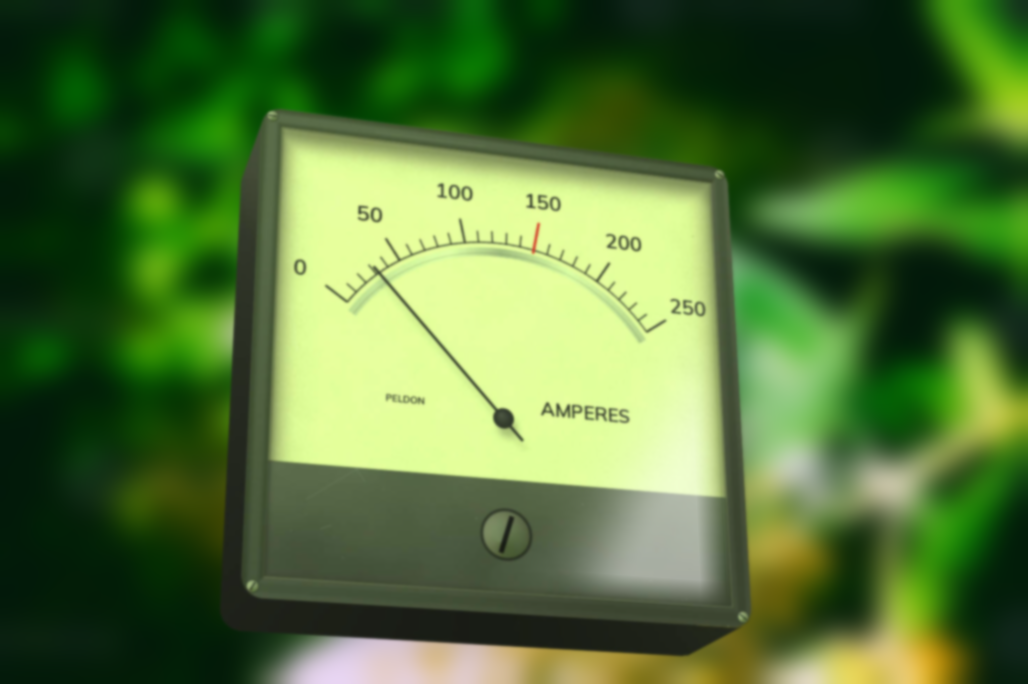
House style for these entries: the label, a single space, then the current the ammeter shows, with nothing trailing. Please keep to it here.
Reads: 30 A
